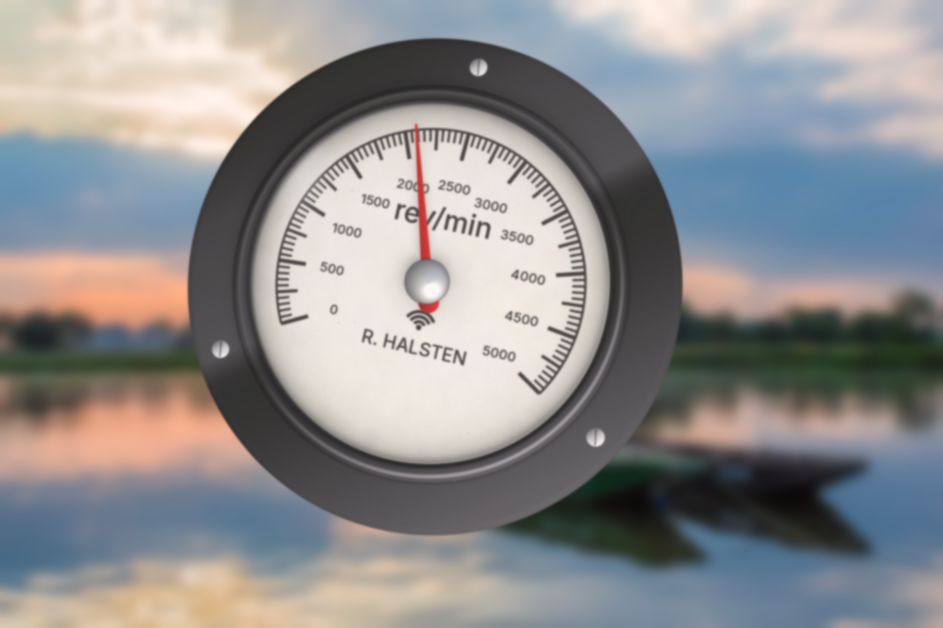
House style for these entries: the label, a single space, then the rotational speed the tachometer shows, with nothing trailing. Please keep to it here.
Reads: 2100 rpm
